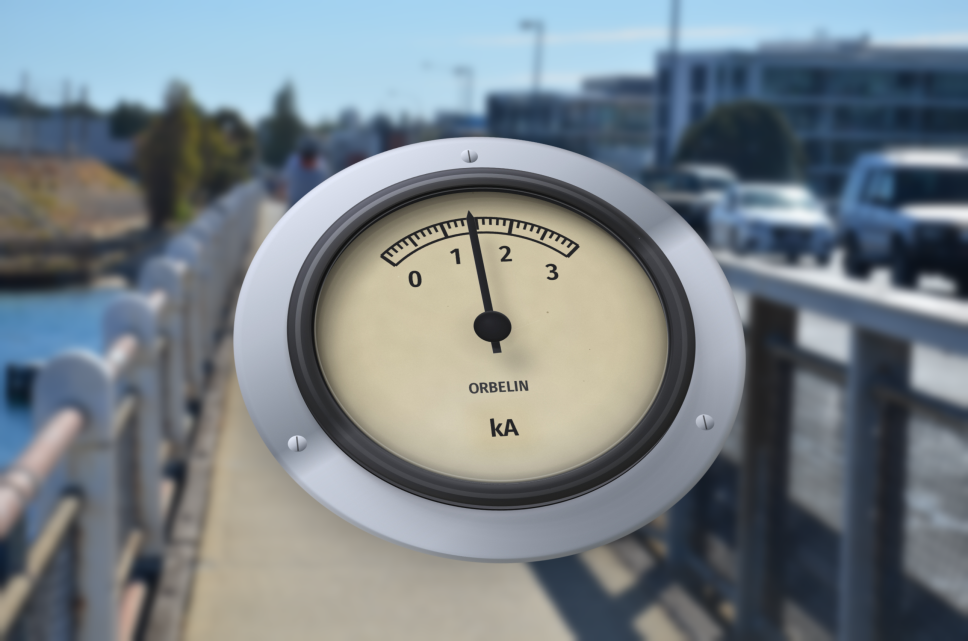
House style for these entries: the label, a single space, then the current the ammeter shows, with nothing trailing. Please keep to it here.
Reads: 1.4 kA
